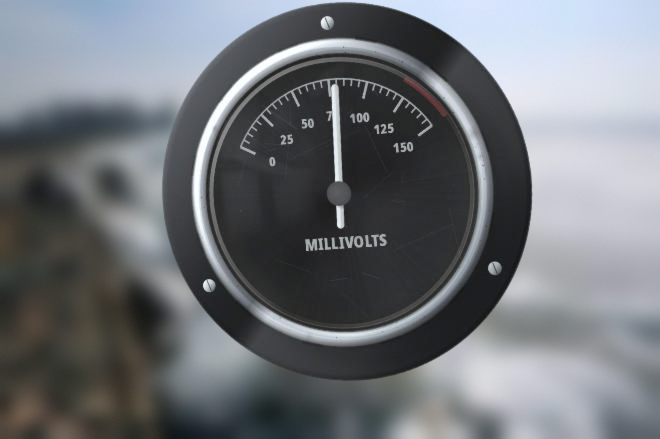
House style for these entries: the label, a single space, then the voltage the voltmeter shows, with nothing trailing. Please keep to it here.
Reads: 80 mV
